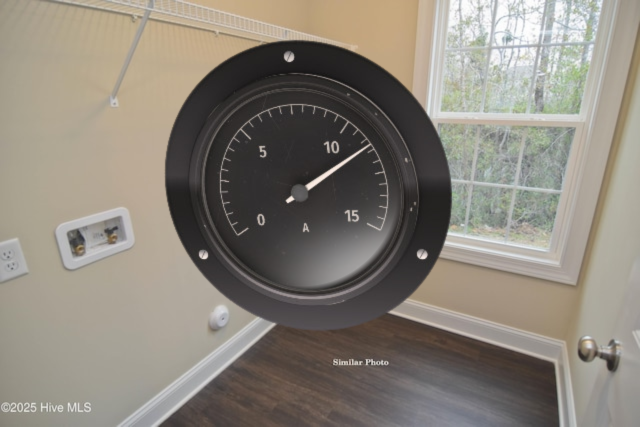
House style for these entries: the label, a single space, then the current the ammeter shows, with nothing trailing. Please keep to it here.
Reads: 11.25 A
